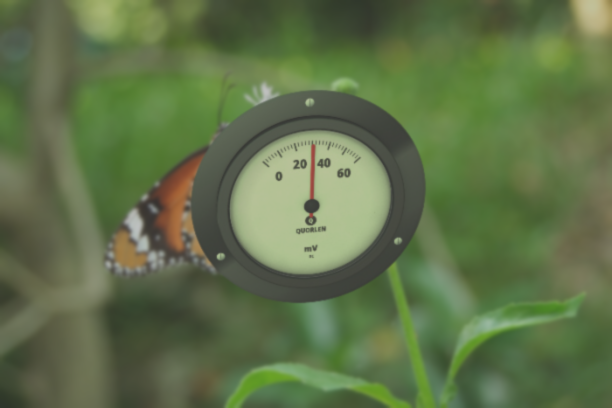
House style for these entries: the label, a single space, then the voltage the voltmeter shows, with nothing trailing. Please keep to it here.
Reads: 30 mV
